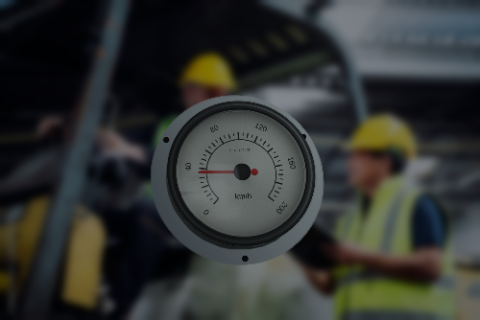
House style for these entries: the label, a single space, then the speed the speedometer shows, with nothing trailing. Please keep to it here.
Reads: 35 km/h
